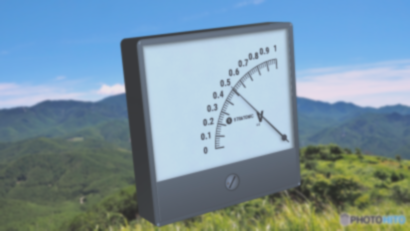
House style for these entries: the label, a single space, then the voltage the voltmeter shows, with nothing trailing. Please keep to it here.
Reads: 0.5 V
